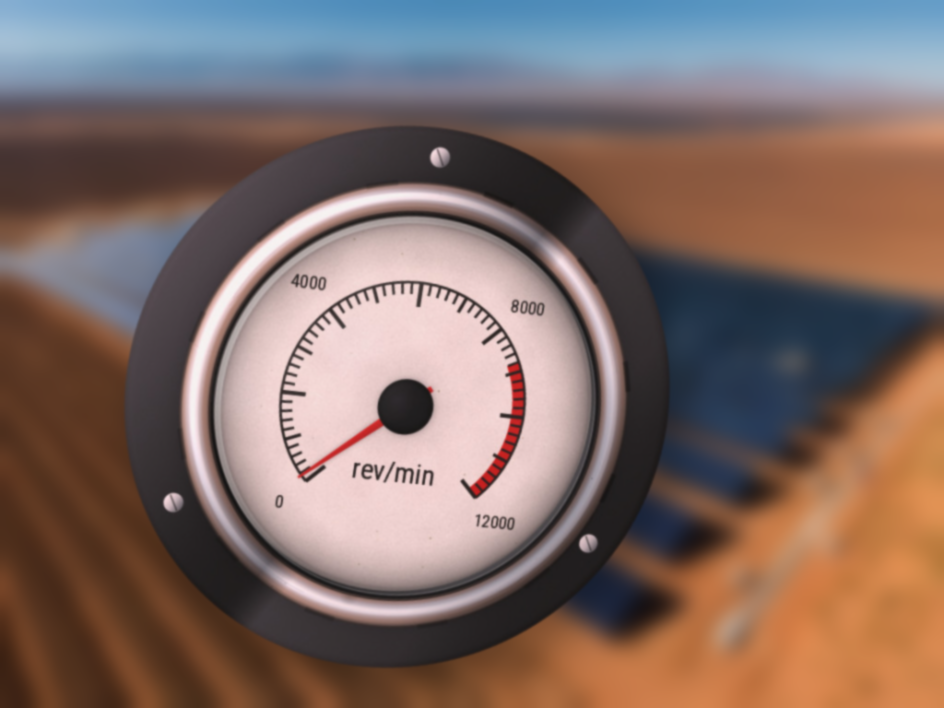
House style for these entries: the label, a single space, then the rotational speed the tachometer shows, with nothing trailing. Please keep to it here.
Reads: 200 rpm
